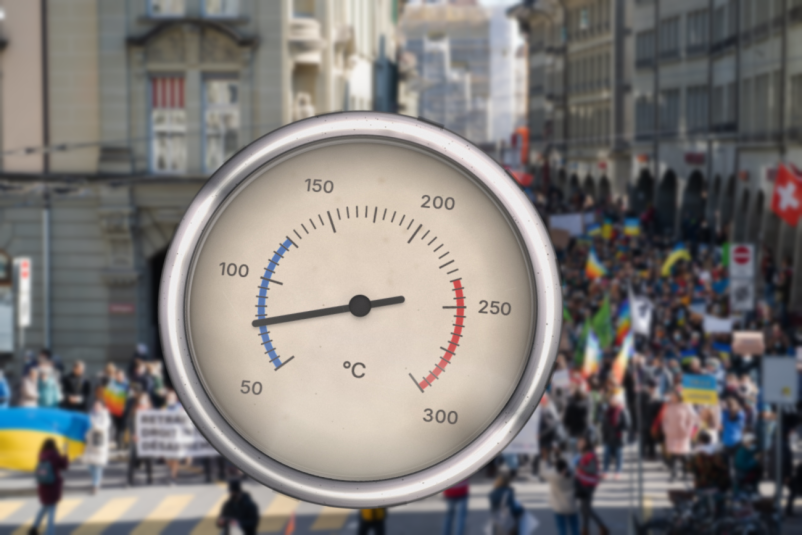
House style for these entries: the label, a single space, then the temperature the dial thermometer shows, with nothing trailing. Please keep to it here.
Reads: 75 °C
